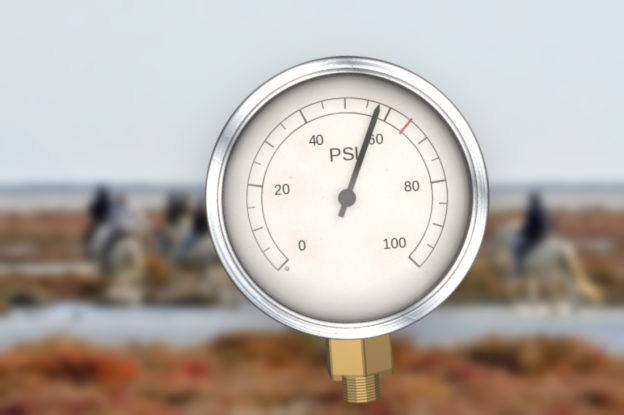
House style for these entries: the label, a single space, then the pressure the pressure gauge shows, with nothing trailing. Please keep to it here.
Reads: 57.5 psi
